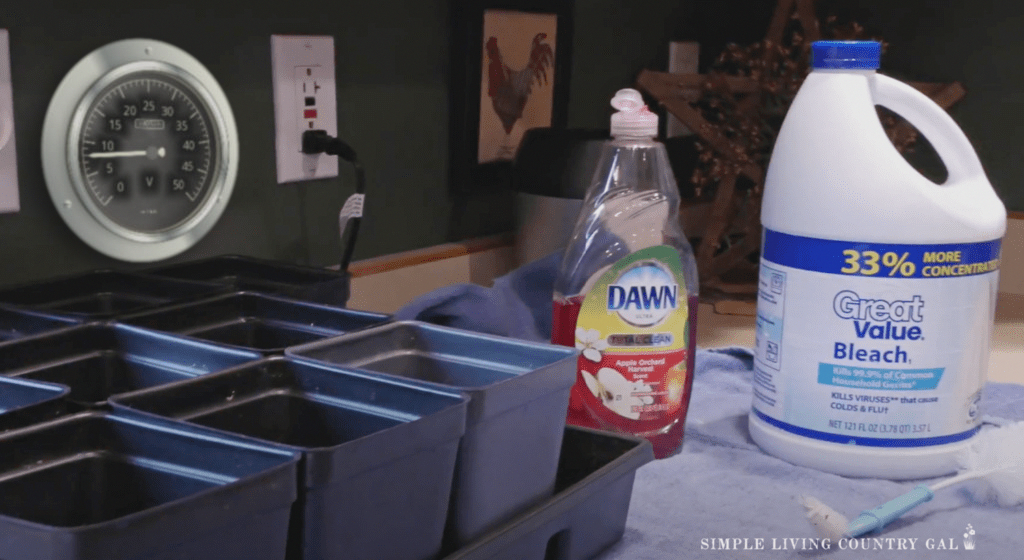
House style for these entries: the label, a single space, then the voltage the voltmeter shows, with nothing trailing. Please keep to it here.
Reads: 8 V
